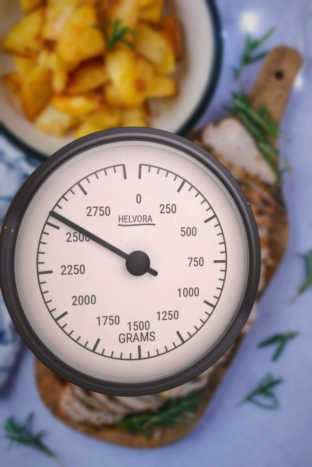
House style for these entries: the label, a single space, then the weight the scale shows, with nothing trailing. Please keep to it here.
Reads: 2550 g
